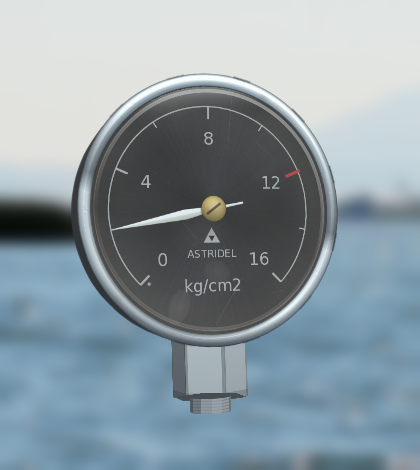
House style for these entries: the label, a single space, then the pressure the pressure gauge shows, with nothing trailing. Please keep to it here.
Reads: 2 kg/cm²
